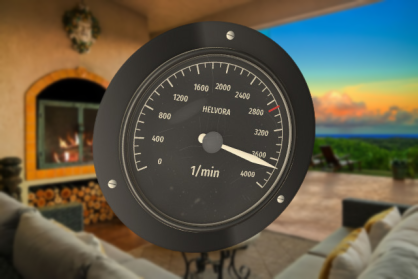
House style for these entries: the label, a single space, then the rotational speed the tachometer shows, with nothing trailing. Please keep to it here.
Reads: 3700 rpm
